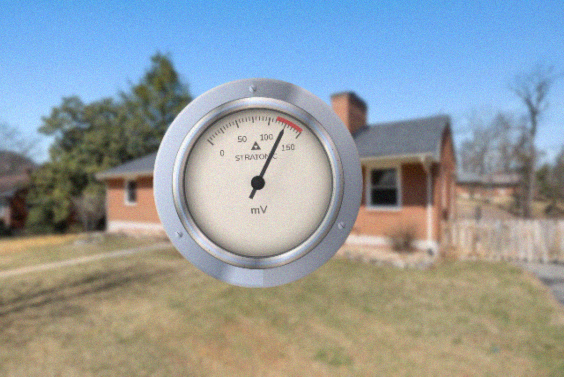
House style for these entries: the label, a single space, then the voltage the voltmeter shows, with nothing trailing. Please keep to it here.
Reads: 125 mV
